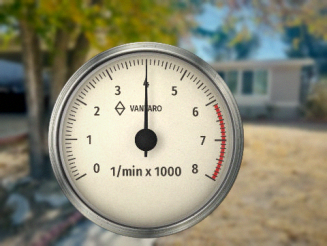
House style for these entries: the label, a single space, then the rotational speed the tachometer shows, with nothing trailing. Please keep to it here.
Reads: 4000 rpm
